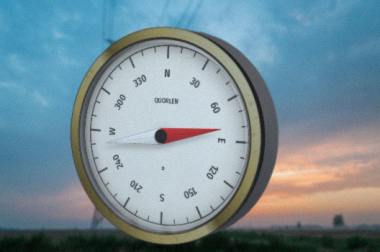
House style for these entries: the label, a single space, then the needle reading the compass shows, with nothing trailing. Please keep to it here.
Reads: 80 °
